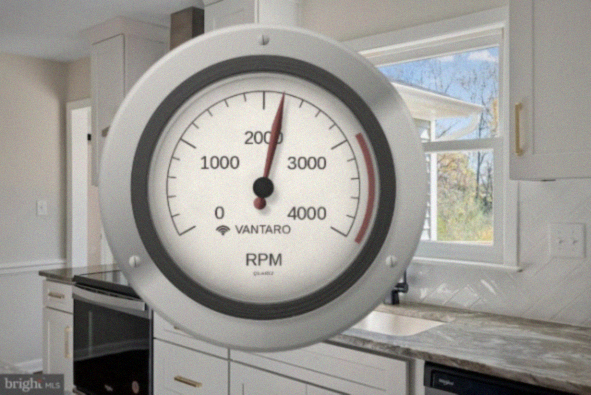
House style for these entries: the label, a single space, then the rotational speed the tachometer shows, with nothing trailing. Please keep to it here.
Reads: 2200 rpm
